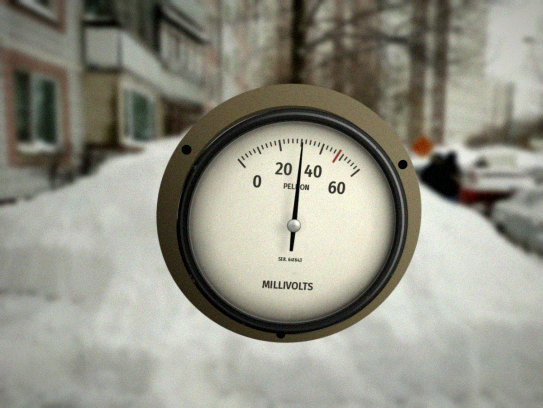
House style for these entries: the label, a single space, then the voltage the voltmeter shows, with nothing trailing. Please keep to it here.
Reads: 30 mV
